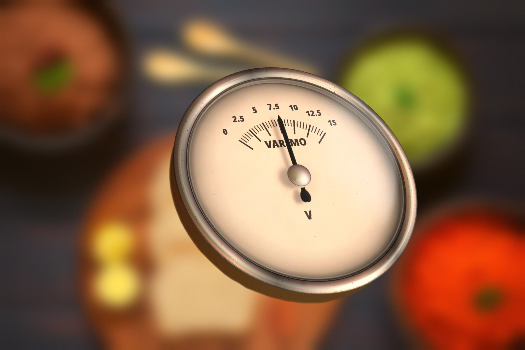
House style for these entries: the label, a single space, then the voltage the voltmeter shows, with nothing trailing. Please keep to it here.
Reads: 7.5 V
